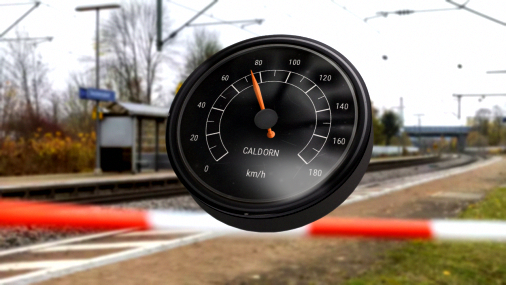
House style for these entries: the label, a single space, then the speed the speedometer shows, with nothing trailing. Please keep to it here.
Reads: 75 km/h
